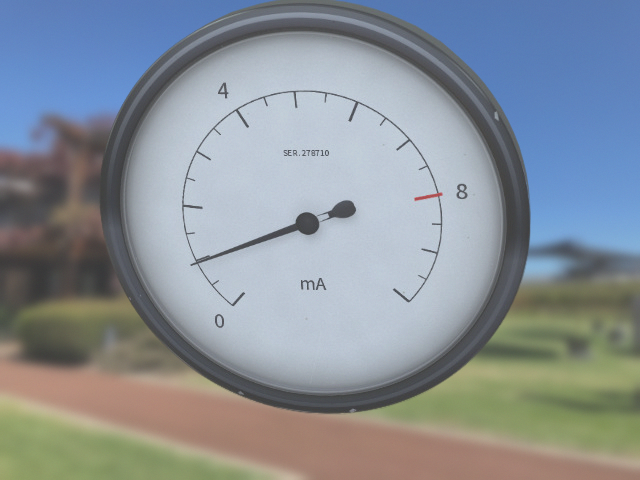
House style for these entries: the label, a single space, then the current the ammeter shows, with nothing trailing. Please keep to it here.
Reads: 1 mA
